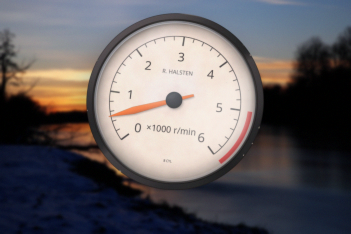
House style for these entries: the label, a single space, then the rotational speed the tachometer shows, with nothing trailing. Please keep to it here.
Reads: 500 rpm
